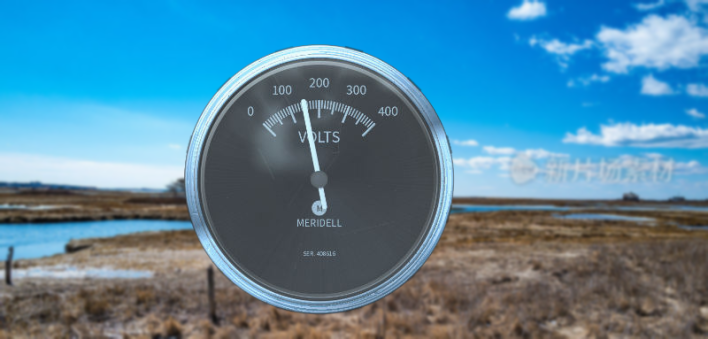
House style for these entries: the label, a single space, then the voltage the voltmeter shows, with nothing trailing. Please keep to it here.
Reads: 150 V
